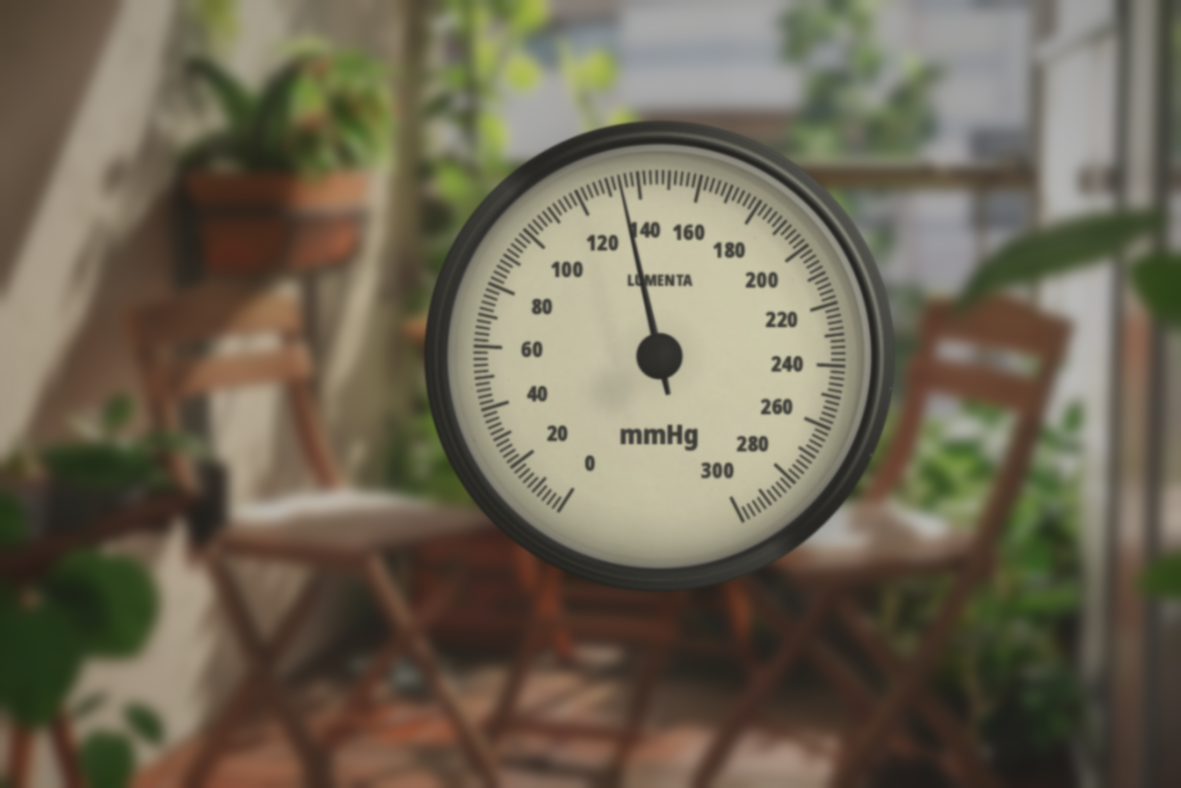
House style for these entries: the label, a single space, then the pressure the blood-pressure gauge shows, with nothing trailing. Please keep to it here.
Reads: 134 mmHg
